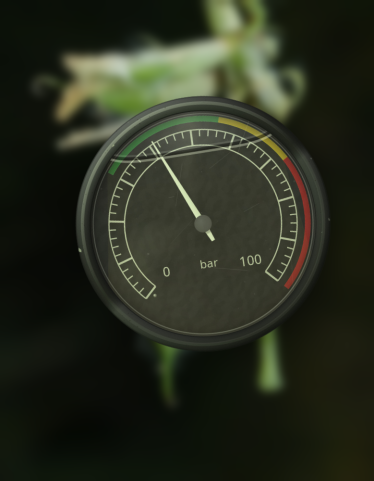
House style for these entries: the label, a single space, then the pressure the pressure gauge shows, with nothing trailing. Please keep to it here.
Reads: 41 bar
